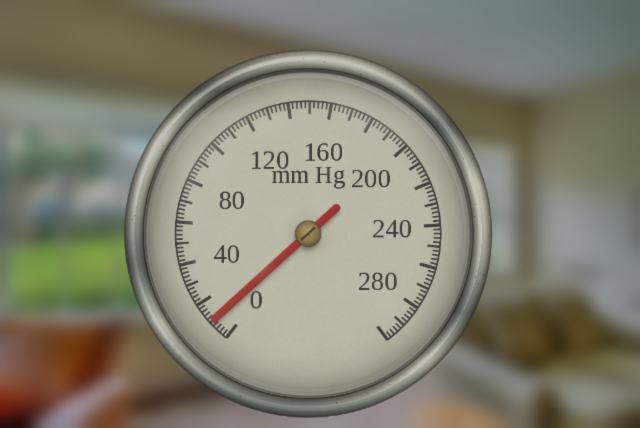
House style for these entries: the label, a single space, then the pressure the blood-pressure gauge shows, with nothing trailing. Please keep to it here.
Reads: 10 mmHg
